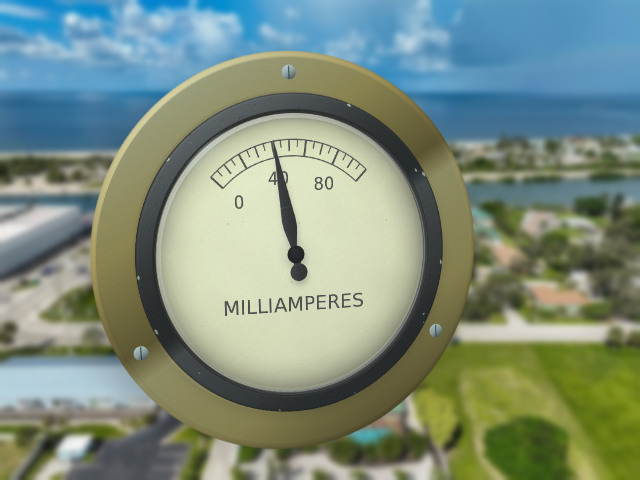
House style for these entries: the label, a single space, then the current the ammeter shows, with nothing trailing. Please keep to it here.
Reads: 40 mA
